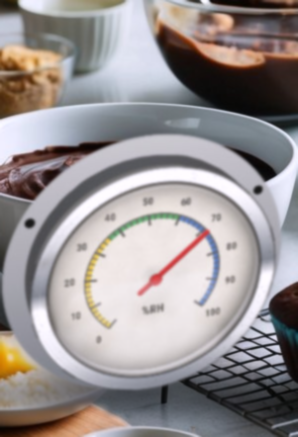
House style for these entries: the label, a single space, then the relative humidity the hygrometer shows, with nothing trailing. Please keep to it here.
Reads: 70 %
